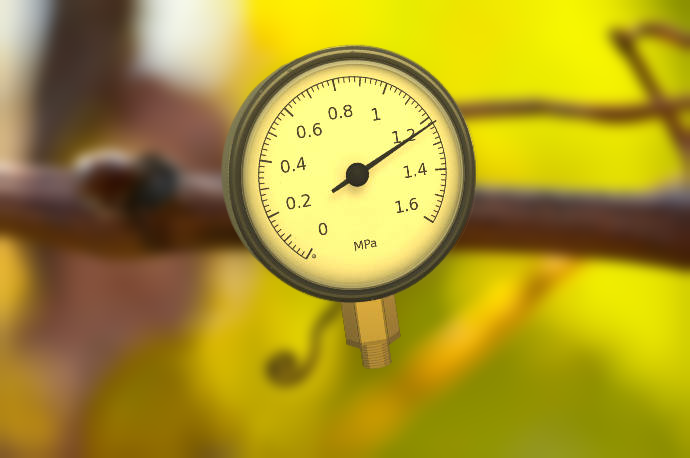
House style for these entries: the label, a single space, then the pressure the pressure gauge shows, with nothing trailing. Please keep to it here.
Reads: 1.22 MPa
